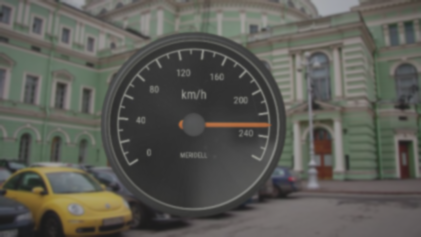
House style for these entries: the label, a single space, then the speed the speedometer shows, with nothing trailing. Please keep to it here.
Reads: 230 km/h
